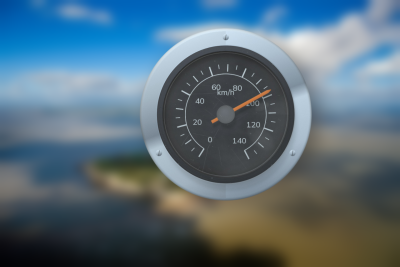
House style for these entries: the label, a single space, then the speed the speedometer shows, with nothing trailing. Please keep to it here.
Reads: 97.5 km/h
